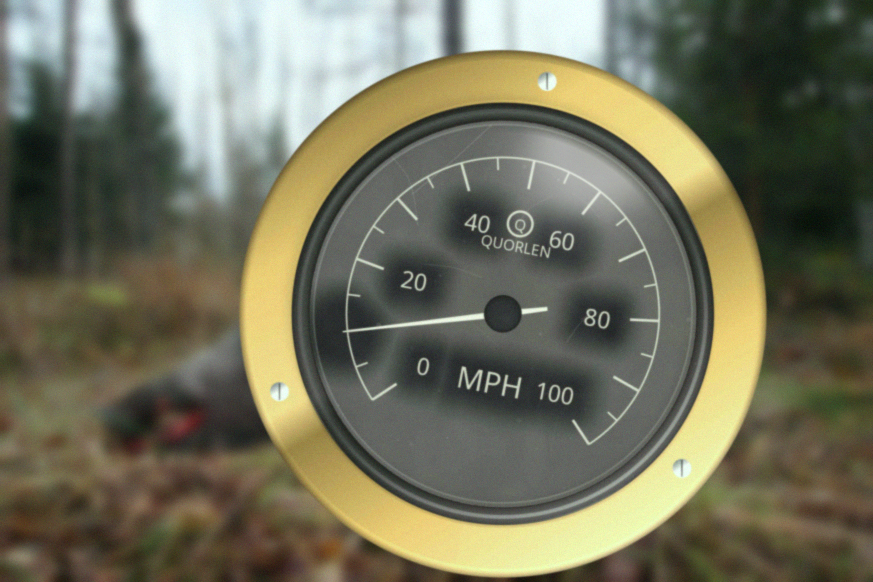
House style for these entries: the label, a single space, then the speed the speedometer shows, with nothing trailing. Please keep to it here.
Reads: 10 mph
